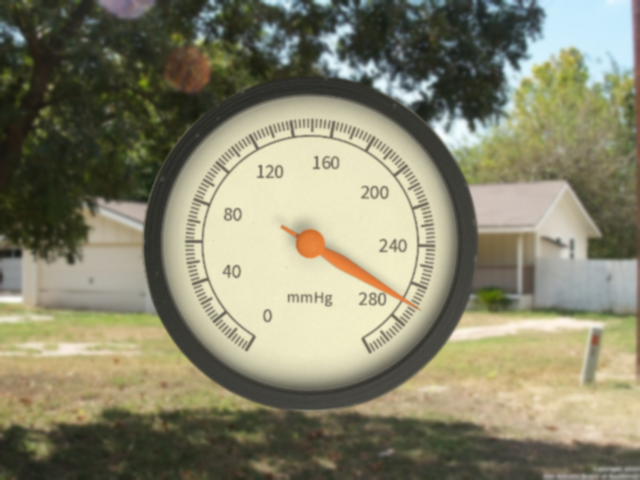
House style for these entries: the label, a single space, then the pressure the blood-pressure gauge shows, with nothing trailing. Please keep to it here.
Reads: 270 mmHg
